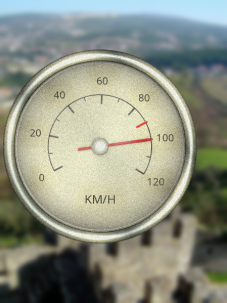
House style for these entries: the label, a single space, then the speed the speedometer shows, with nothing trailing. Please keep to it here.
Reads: 100 km/h
